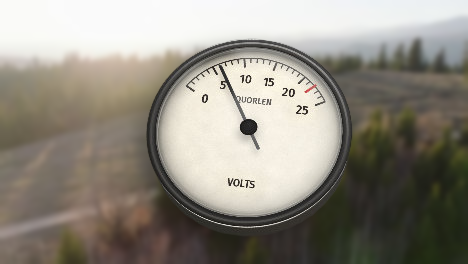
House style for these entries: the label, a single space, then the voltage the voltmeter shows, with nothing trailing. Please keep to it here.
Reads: 6 V
